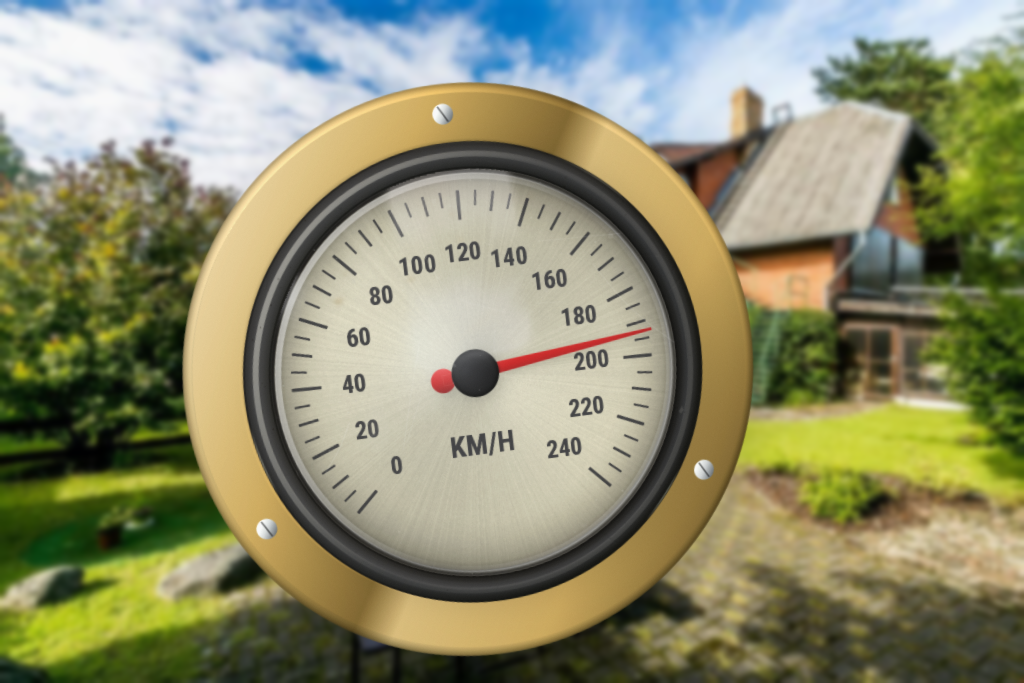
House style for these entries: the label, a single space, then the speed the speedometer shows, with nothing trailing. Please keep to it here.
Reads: 192.5 km/h
